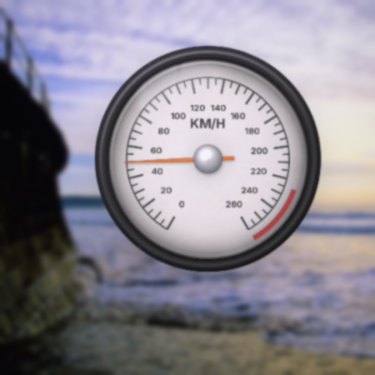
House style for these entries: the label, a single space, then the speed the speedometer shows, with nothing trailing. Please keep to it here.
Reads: 50 km/h
